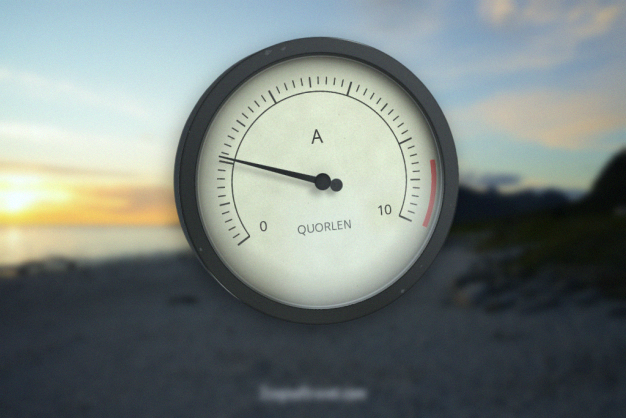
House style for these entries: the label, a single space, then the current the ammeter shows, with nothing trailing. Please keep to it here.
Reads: 2.1 A
